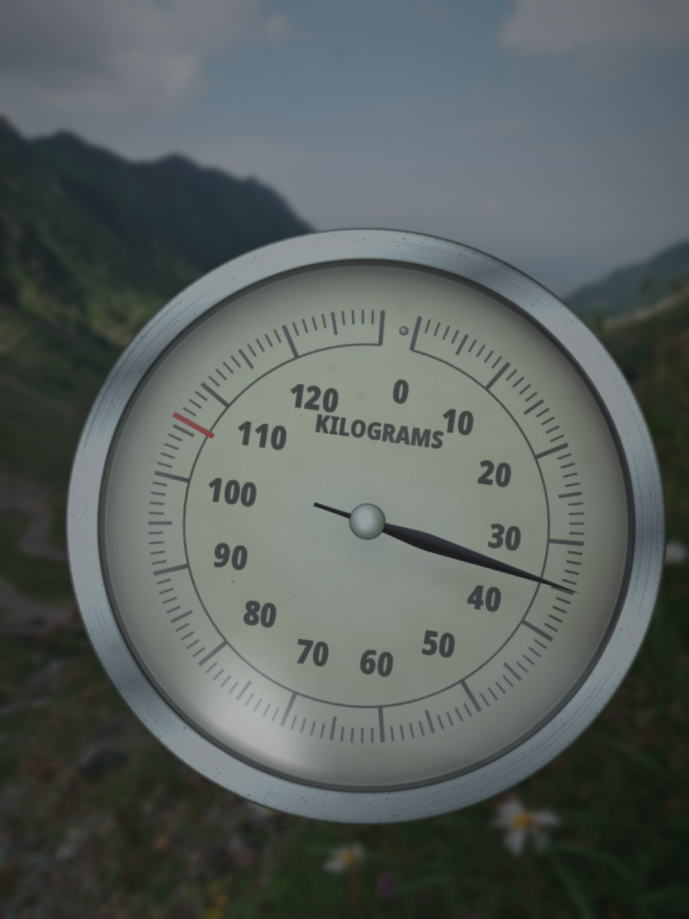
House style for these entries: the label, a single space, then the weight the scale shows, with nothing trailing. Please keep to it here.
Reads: 35 kg
